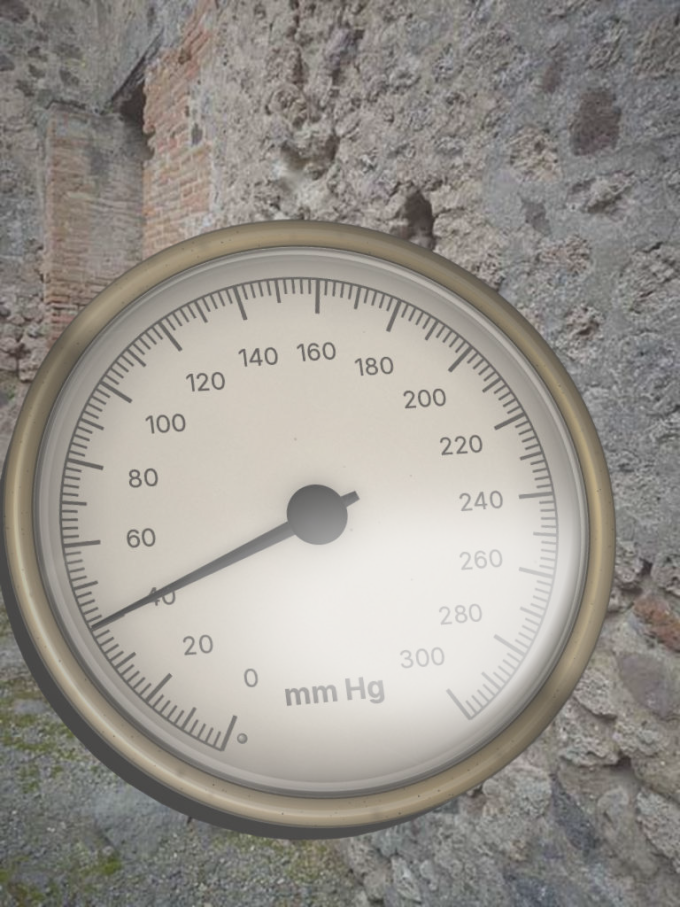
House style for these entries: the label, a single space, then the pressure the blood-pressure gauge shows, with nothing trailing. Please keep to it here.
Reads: 40 mmHg
